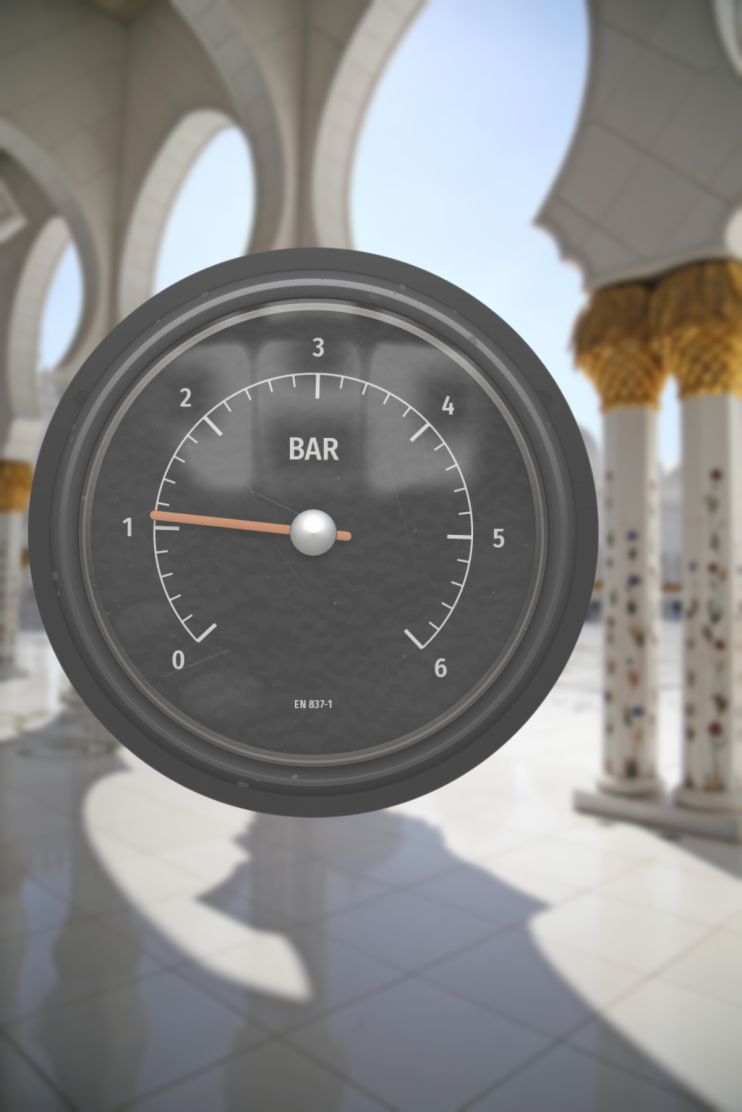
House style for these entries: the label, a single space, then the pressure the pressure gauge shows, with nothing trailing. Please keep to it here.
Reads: 1.1 bar
